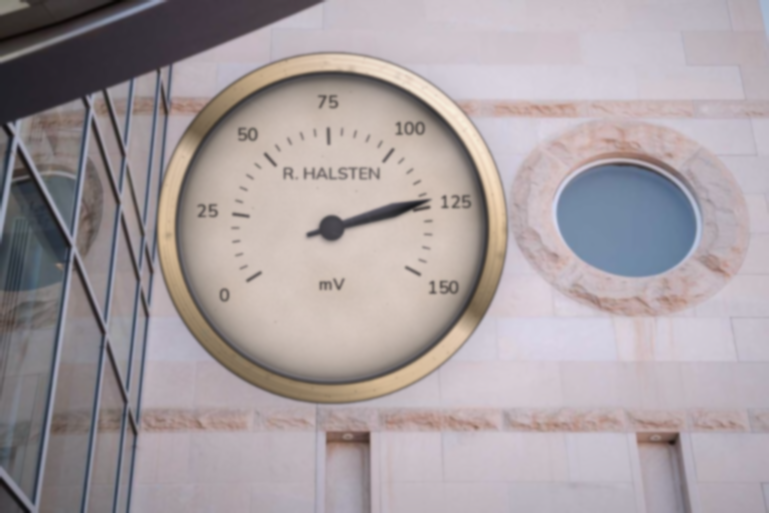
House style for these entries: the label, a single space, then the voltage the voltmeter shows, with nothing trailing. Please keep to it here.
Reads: 122.5 mV
